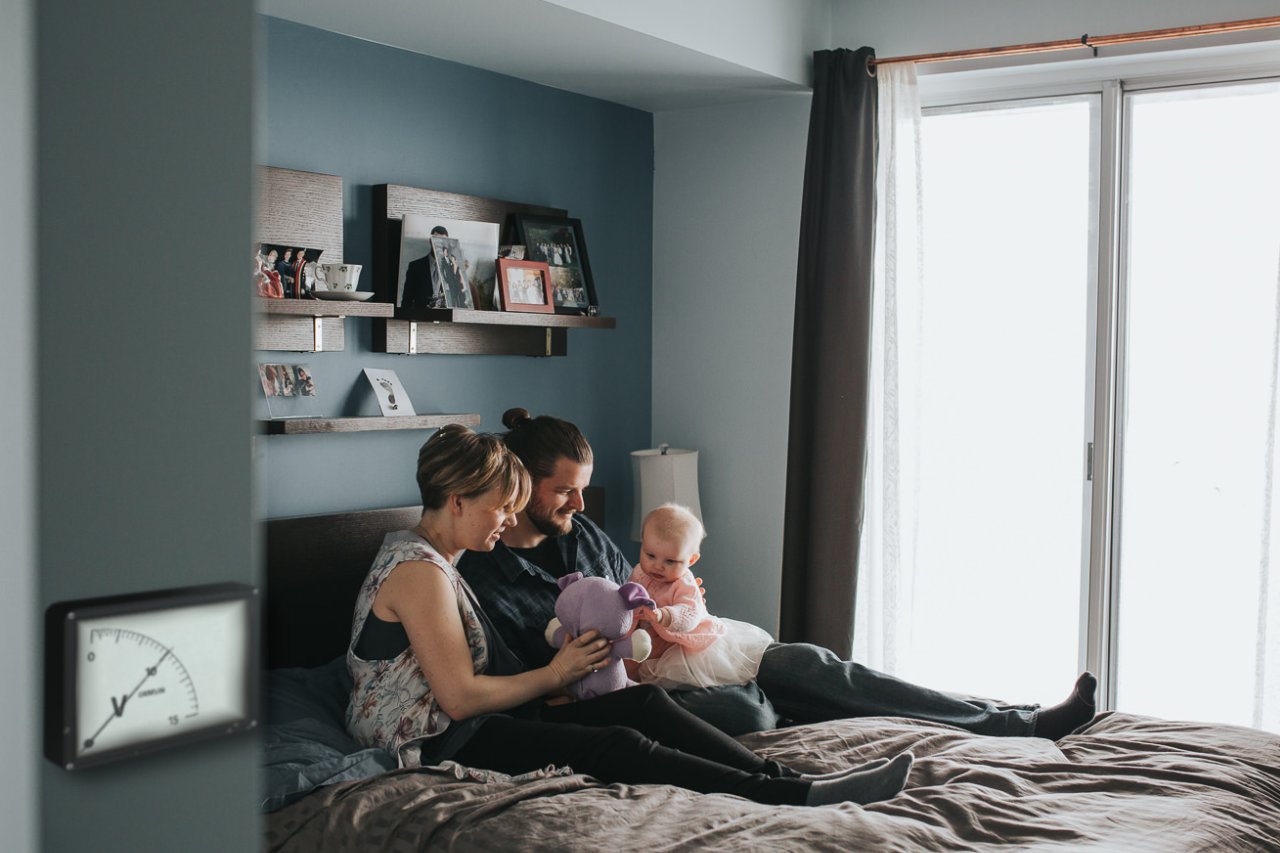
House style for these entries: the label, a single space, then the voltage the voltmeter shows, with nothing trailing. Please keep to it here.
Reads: 10 V
